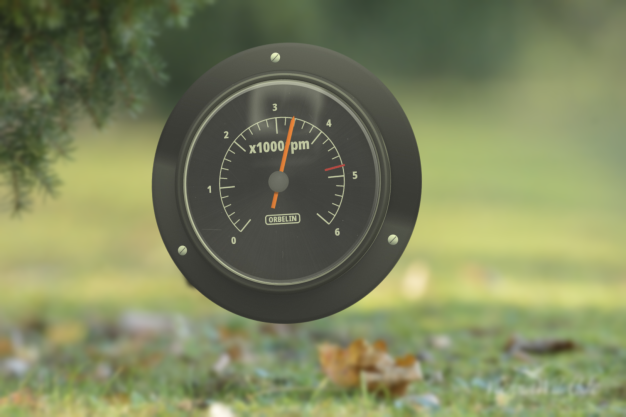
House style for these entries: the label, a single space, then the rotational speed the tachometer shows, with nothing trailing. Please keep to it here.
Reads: 3400 rpm
